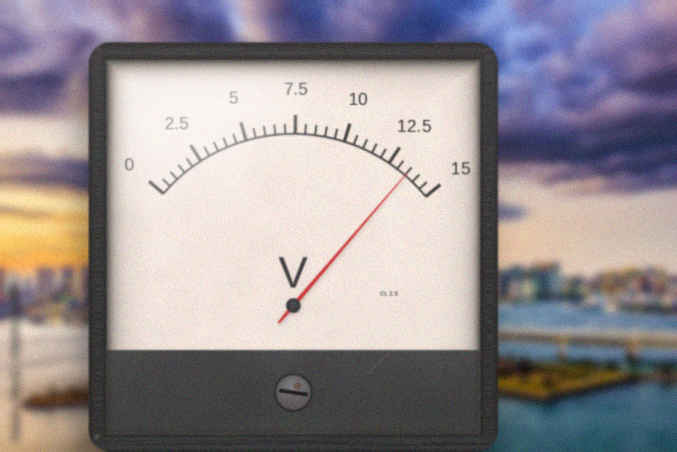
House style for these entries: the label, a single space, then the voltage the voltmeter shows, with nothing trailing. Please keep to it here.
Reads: 13.5 V
